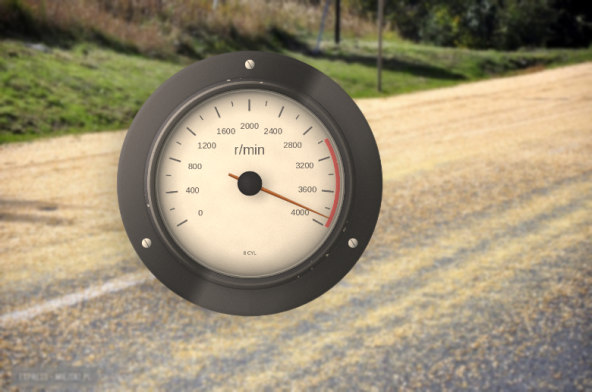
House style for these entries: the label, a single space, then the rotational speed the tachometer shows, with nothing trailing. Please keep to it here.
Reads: 3900 rpm
